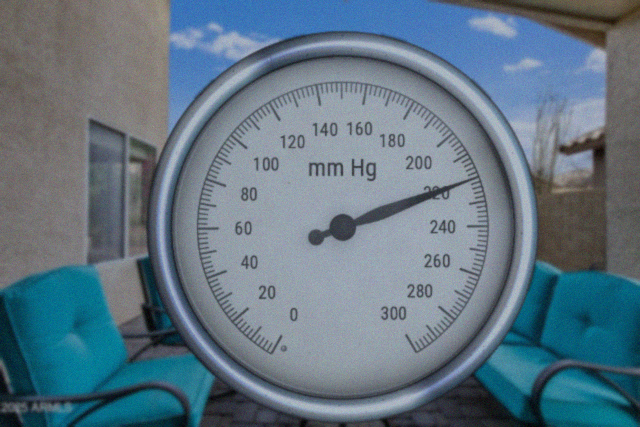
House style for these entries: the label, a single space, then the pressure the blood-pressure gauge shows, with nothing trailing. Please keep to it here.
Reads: 220 mmHg
